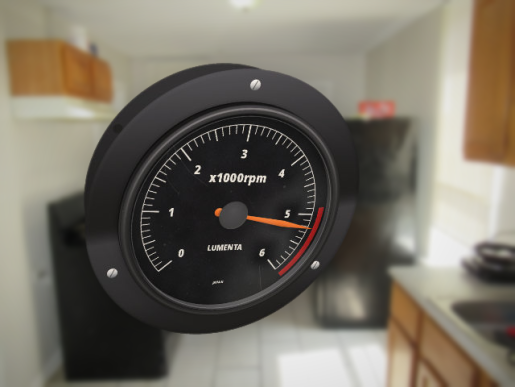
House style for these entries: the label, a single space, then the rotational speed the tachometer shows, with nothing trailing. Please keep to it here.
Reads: 5200 rpm
